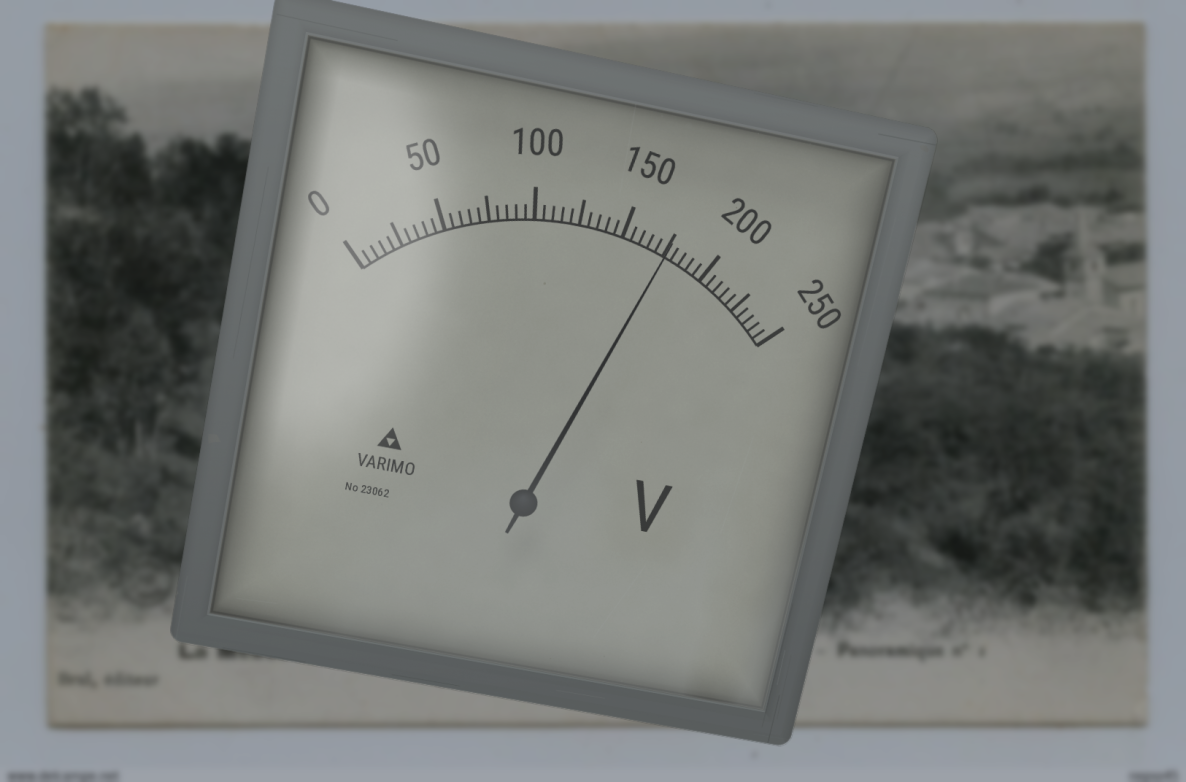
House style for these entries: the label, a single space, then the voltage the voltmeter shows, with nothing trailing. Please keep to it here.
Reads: 175 V
